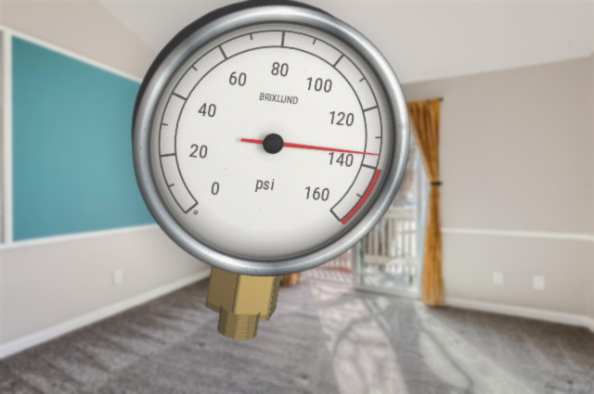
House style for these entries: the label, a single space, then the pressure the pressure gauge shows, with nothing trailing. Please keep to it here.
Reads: 135 psi
